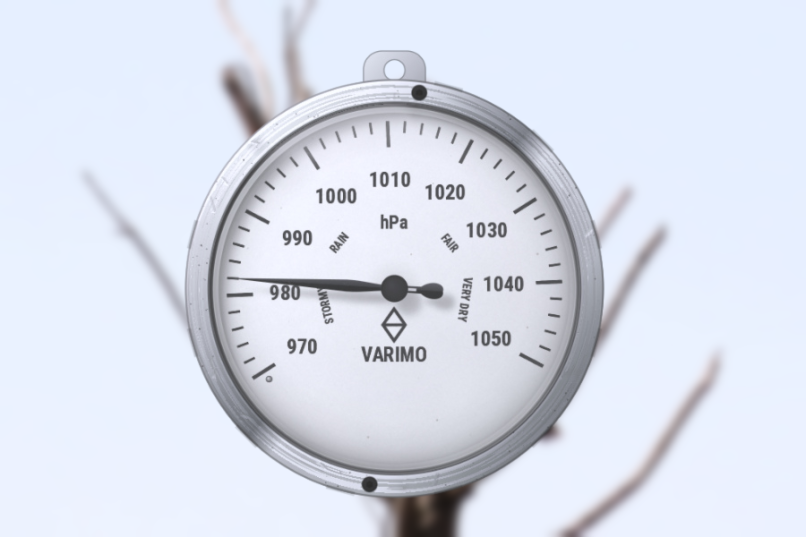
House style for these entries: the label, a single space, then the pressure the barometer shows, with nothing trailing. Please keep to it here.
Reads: 982 hPa
